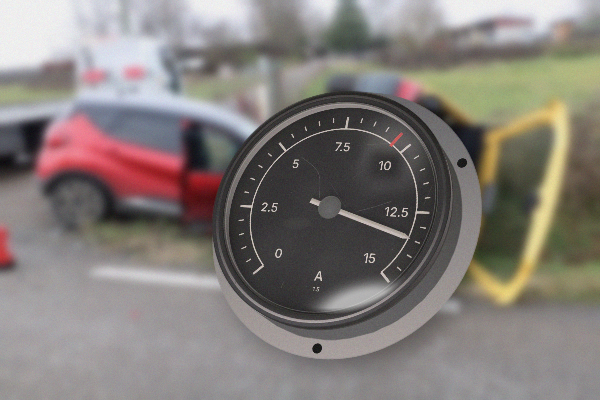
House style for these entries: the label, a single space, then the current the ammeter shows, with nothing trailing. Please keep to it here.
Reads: 13.5 A
